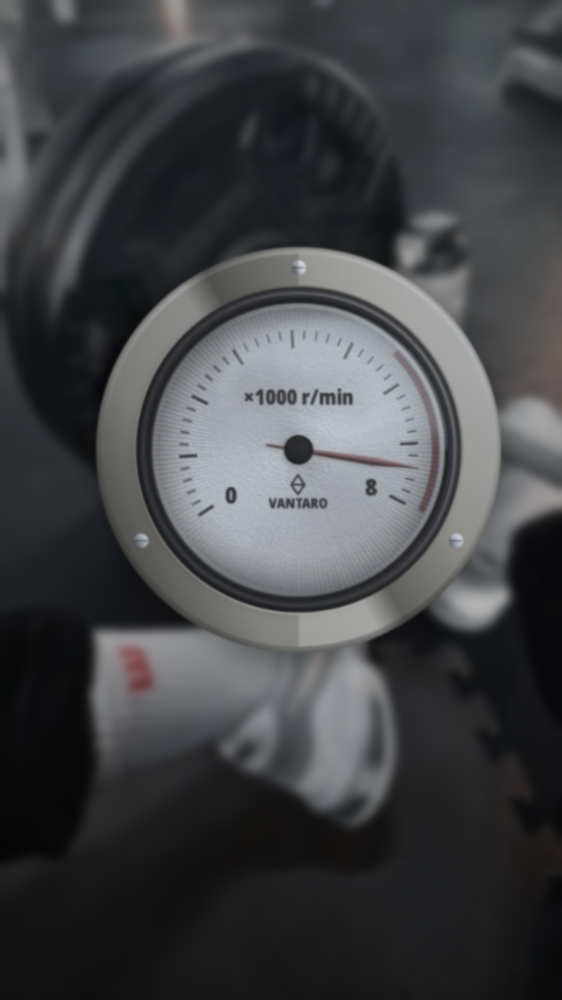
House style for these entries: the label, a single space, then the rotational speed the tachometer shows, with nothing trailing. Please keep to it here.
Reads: 7400 rpm
